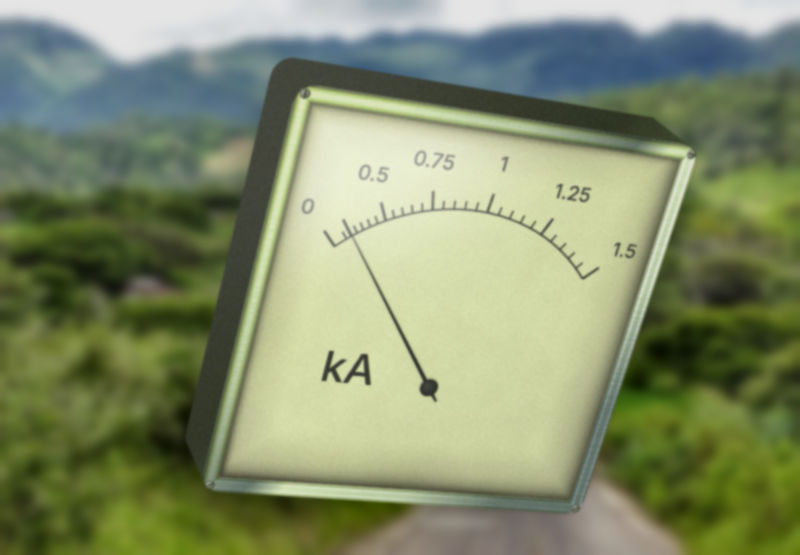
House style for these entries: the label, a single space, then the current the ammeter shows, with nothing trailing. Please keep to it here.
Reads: 0.25 kA
